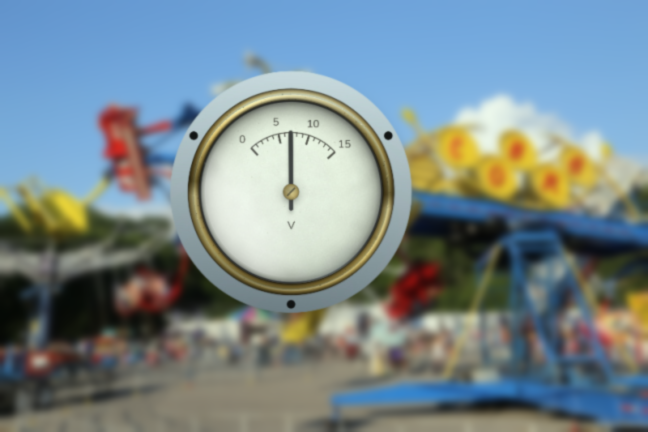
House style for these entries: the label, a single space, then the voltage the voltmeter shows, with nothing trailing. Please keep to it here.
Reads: 7 V
